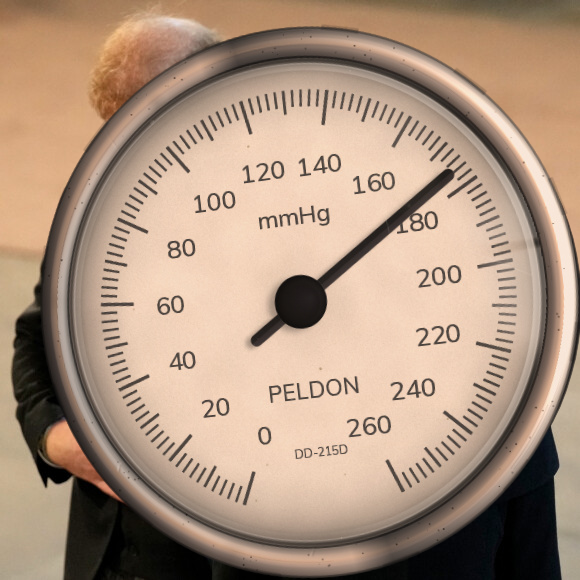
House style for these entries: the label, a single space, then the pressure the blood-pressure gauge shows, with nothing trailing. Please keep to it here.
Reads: 176 mmHg
